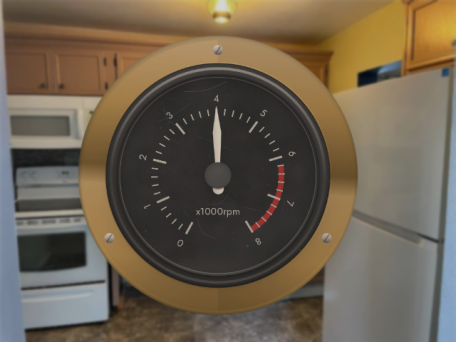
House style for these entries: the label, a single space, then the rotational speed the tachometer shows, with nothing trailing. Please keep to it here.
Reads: 4000 rpm
